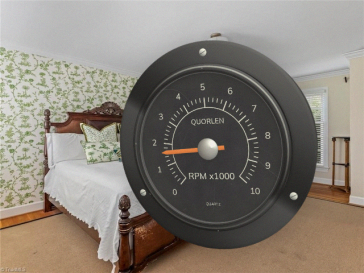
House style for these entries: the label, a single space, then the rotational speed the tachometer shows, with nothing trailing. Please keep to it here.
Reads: 1600 rpm
